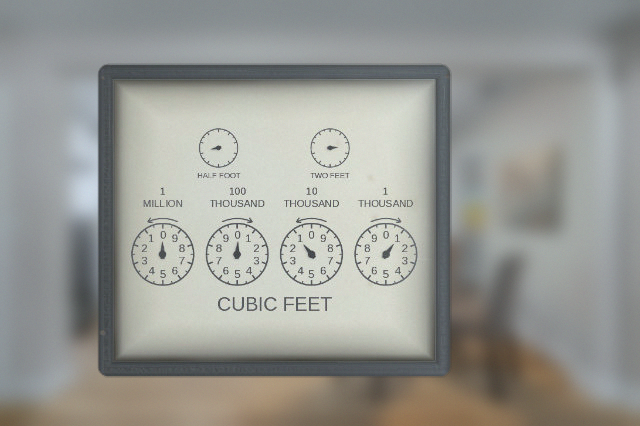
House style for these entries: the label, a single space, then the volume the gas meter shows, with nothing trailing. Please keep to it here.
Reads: 1100 ft³
